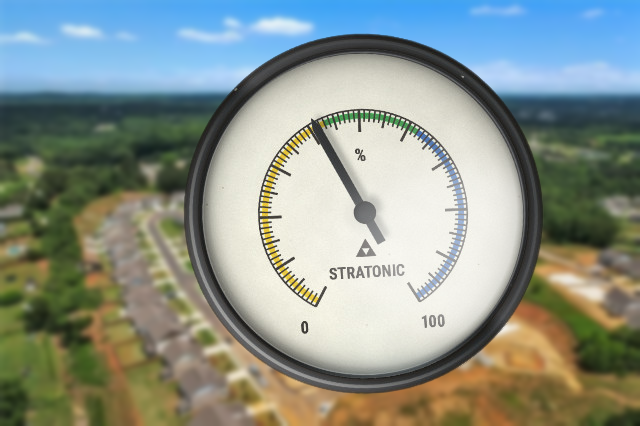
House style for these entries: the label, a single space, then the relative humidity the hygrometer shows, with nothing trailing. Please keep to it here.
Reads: 41 %
